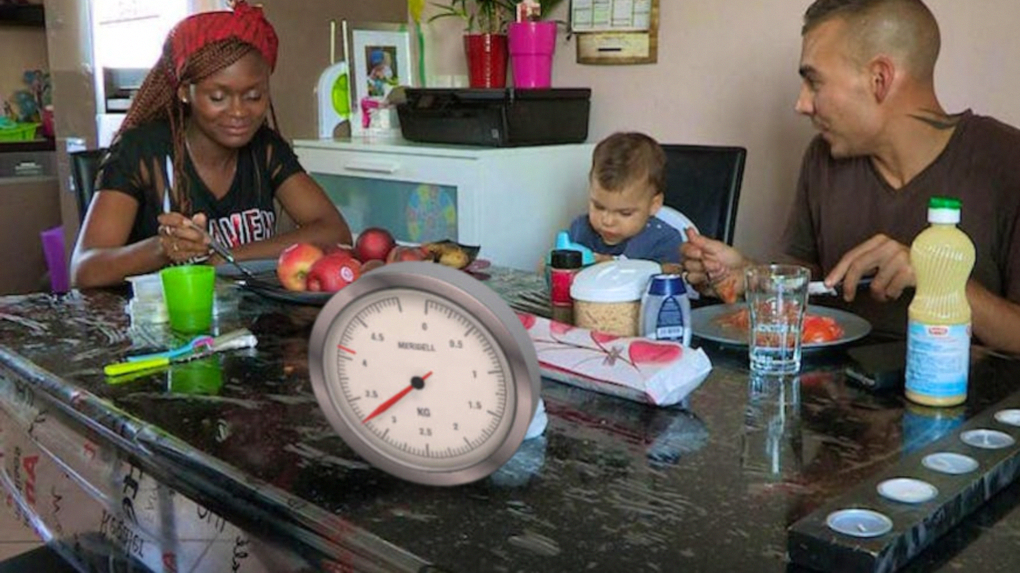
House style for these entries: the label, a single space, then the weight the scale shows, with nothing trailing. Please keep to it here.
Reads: 3.25 kg
